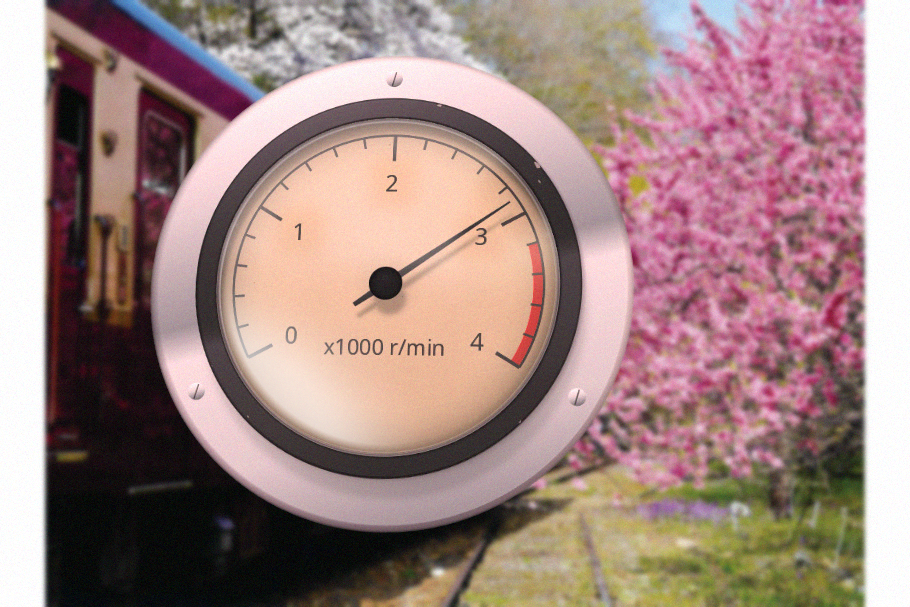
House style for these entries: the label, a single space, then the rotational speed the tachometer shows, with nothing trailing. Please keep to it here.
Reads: 2900 rpm
